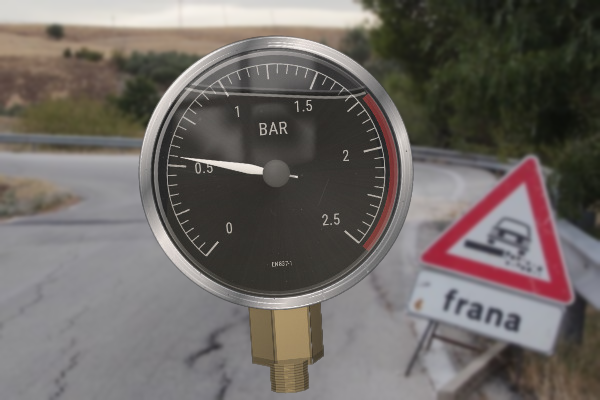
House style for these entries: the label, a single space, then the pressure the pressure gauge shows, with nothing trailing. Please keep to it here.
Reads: 0.55 bar
